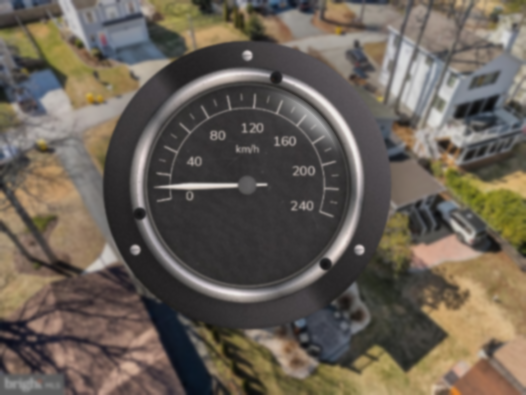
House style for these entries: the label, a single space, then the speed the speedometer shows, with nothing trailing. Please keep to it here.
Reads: 10 km/h
